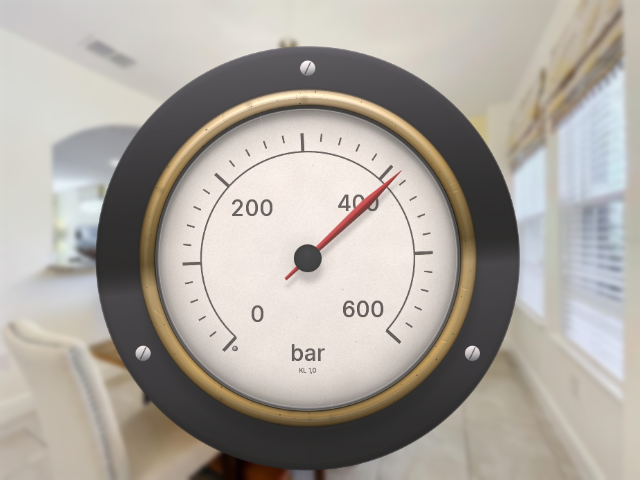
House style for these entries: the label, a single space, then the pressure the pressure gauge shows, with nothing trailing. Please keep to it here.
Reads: 410 bar
